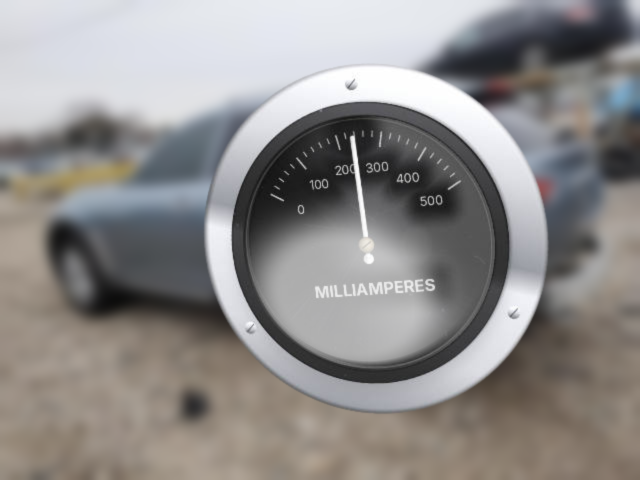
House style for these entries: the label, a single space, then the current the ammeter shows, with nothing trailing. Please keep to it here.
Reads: 240 mA
